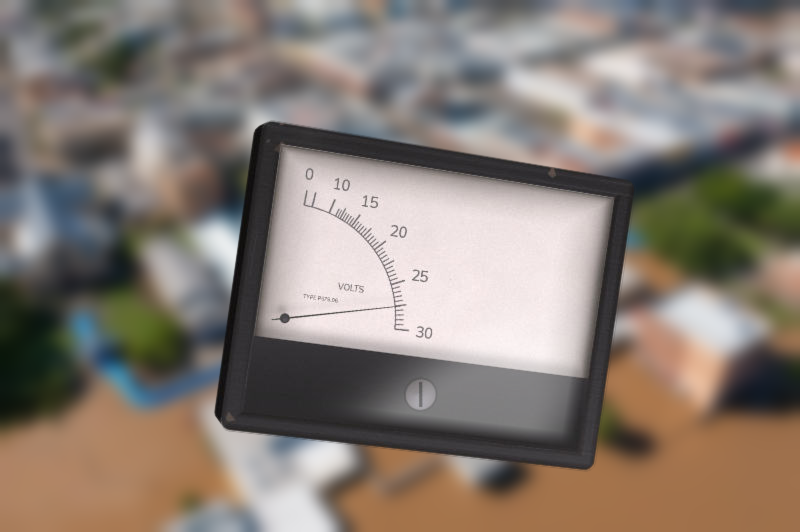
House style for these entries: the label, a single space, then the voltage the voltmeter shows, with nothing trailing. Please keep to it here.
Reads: 27.5 V
